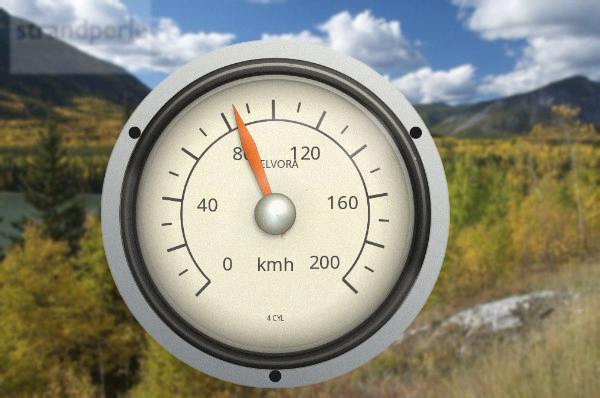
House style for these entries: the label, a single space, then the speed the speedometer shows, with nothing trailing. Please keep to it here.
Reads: 85 km/h
